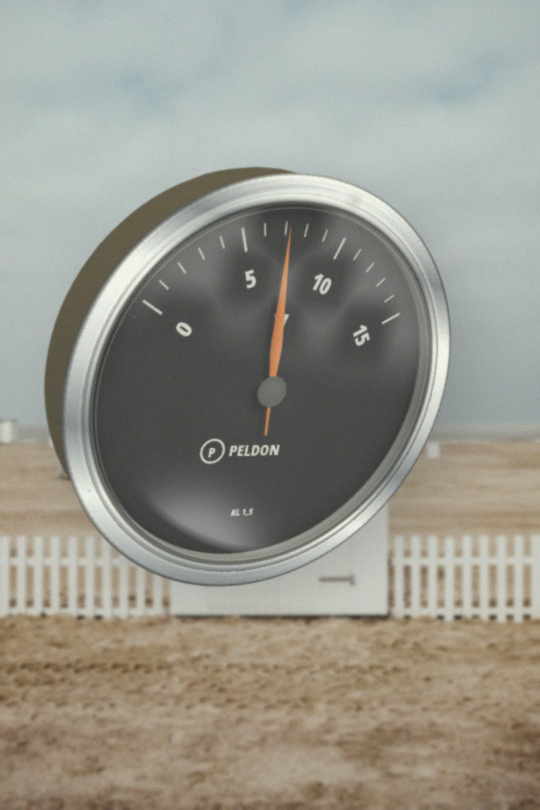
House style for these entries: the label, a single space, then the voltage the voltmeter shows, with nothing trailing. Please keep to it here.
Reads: 7 V
